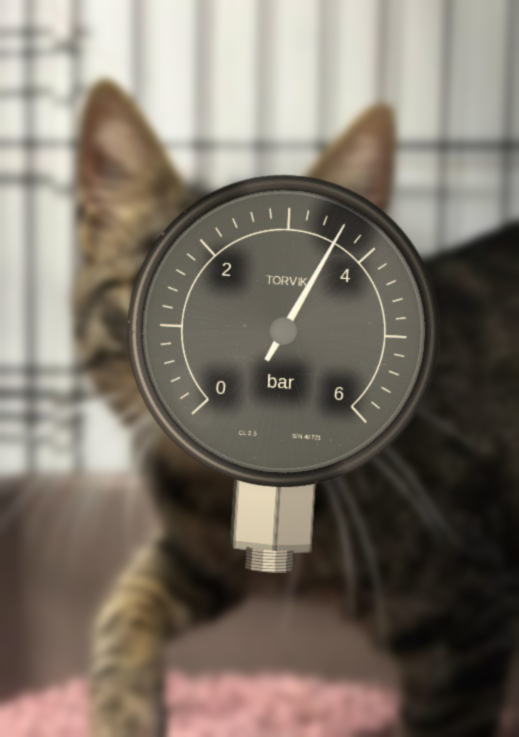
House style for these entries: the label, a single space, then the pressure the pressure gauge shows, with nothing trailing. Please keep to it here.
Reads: 3.6 bar
